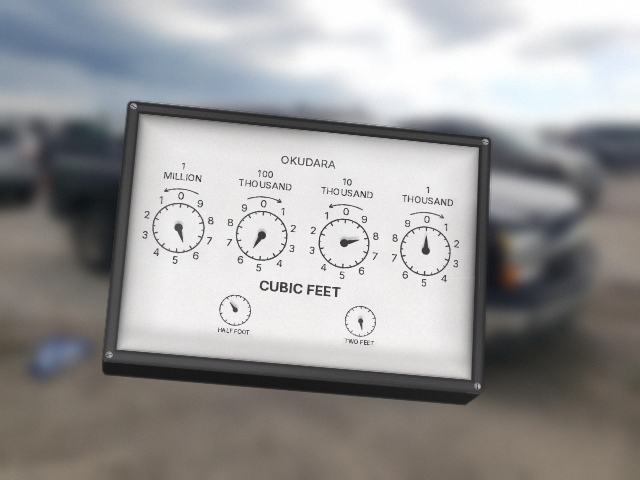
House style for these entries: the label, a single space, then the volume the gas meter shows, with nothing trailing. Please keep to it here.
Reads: 558000 ft³
